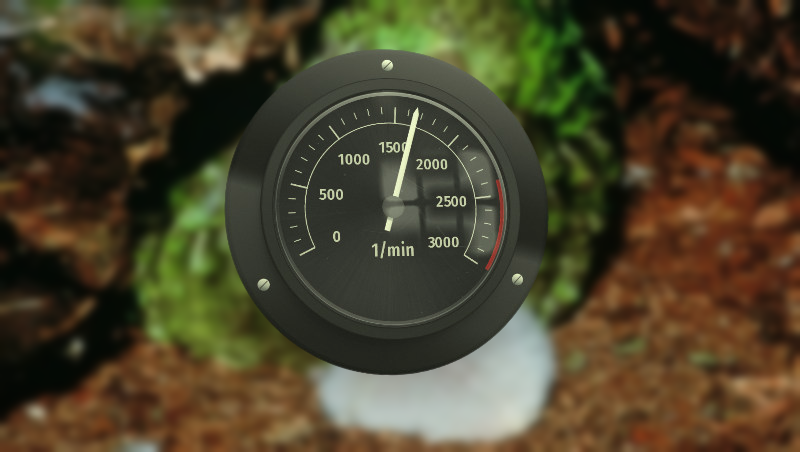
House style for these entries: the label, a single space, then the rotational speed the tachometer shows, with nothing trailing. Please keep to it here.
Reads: 1650 rpm
